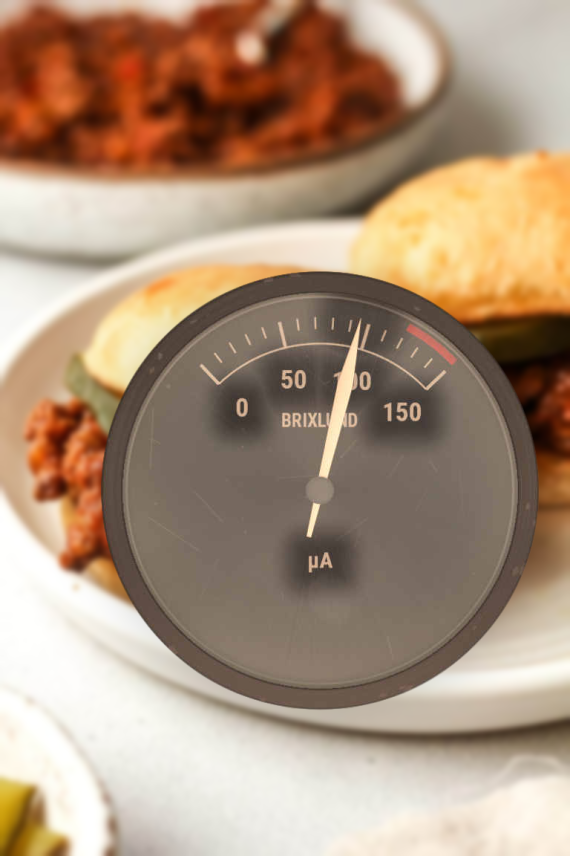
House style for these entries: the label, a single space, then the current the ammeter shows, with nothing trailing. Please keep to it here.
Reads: 95 µA
